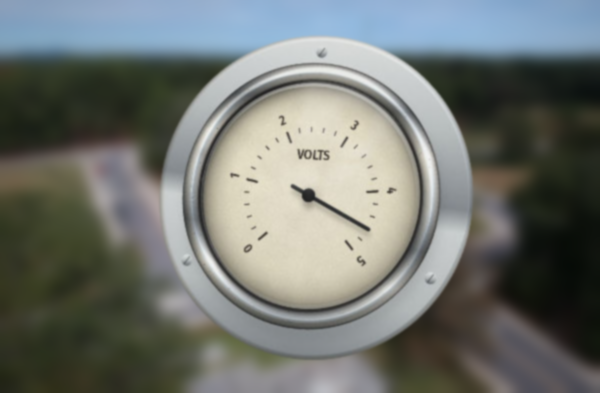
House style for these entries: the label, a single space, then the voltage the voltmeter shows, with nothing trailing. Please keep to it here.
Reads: 4.6 V
